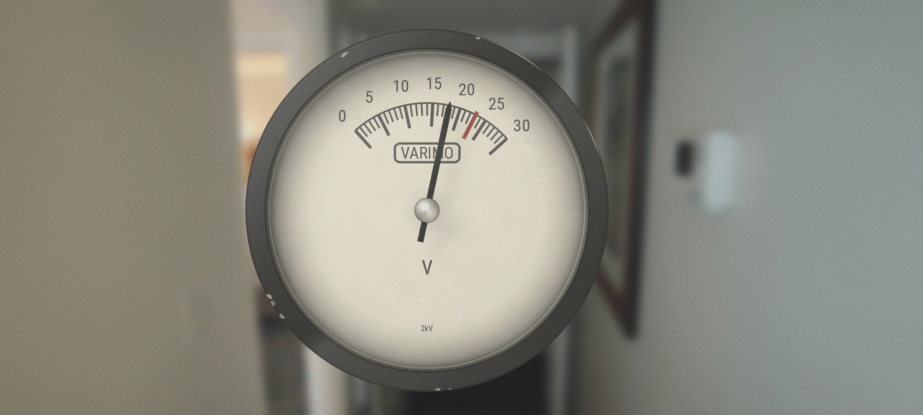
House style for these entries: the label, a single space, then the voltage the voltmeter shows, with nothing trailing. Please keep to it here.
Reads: 18 V
